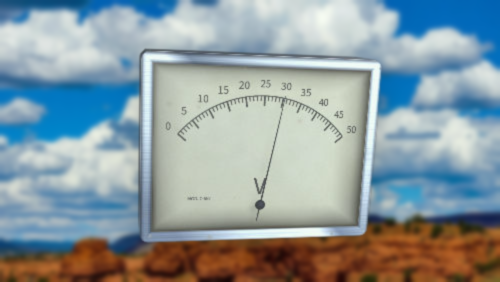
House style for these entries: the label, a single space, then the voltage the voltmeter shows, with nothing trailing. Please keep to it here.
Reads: 30 V
